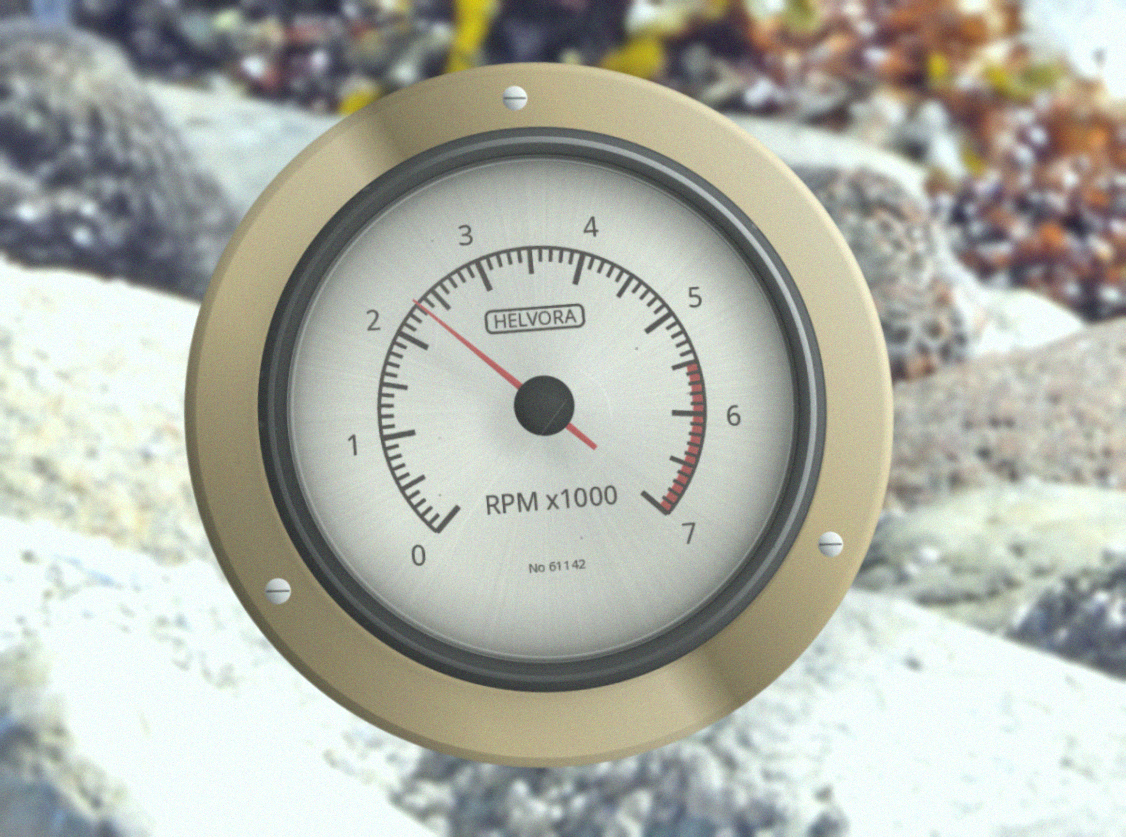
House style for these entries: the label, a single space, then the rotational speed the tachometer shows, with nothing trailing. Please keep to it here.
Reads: 2300 rpm
